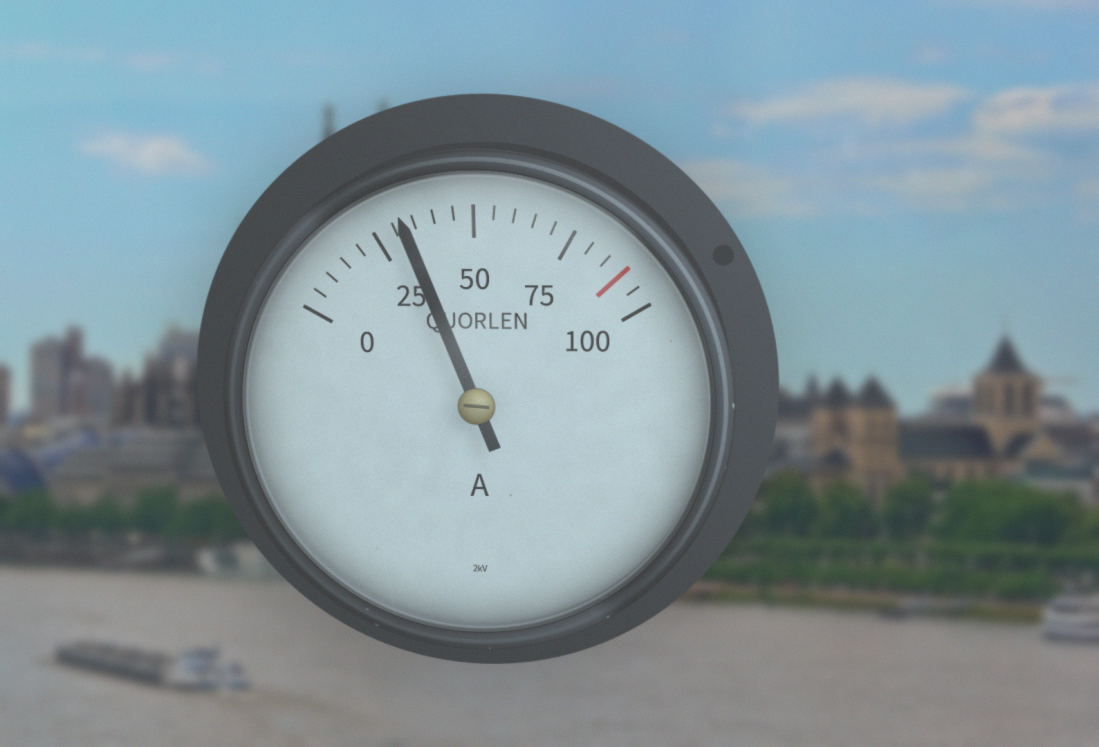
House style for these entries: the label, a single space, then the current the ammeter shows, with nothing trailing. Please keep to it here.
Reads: 32.5 A
